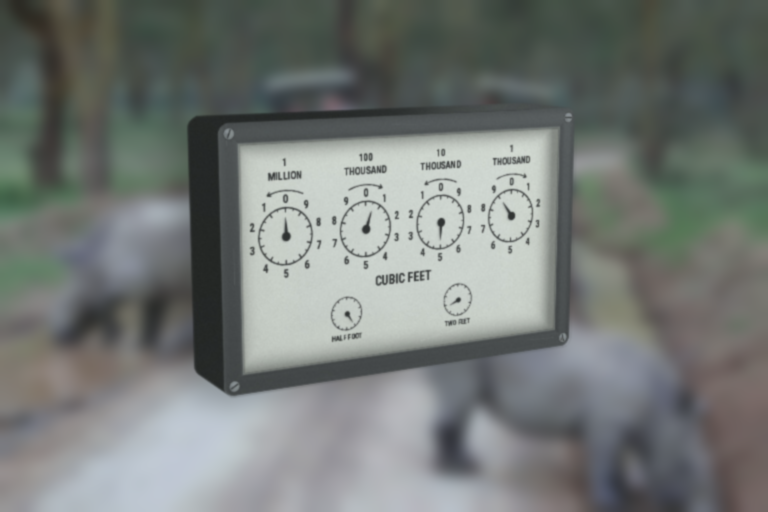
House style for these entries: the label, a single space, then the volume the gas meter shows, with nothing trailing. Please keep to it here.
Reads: 4900 ft³
